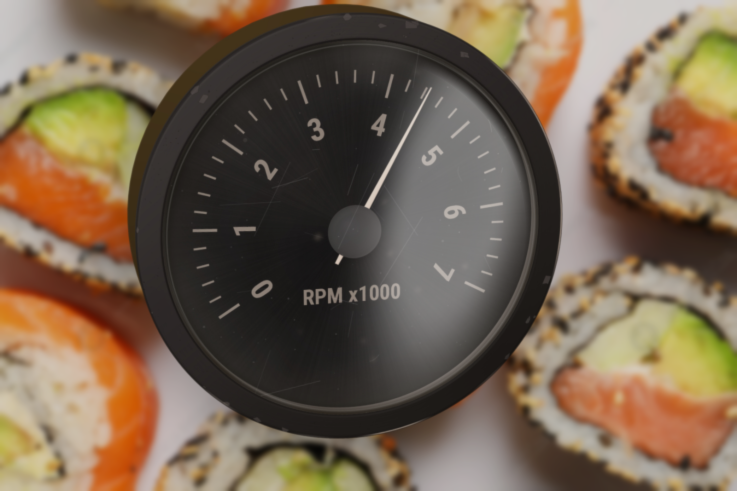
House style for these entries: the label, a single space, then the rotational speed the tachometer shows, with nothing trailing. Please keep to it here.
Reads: 4400 rpm
